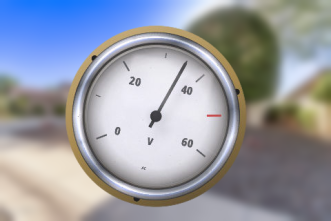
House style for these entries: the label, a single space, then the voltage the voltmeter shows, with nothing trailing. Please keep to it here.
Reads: 35 V
